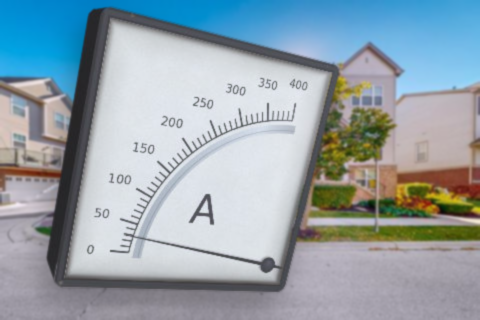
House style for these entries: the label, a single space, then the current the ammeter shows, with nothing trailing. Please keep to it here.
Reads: 30 A
